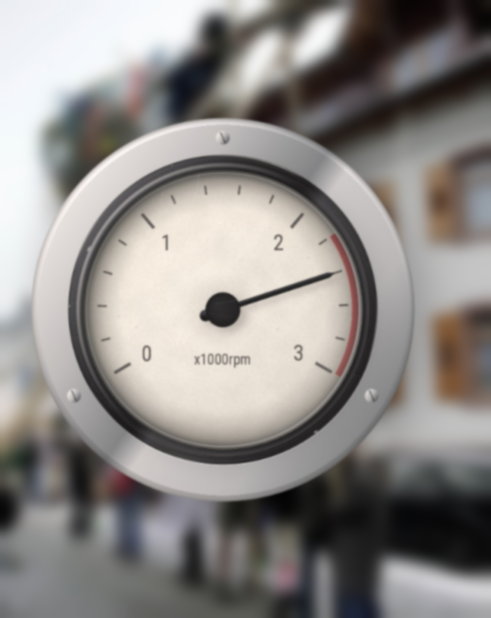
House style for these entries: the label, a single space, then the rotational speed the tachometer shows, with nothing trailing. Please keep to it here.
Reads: 2400 rpm
